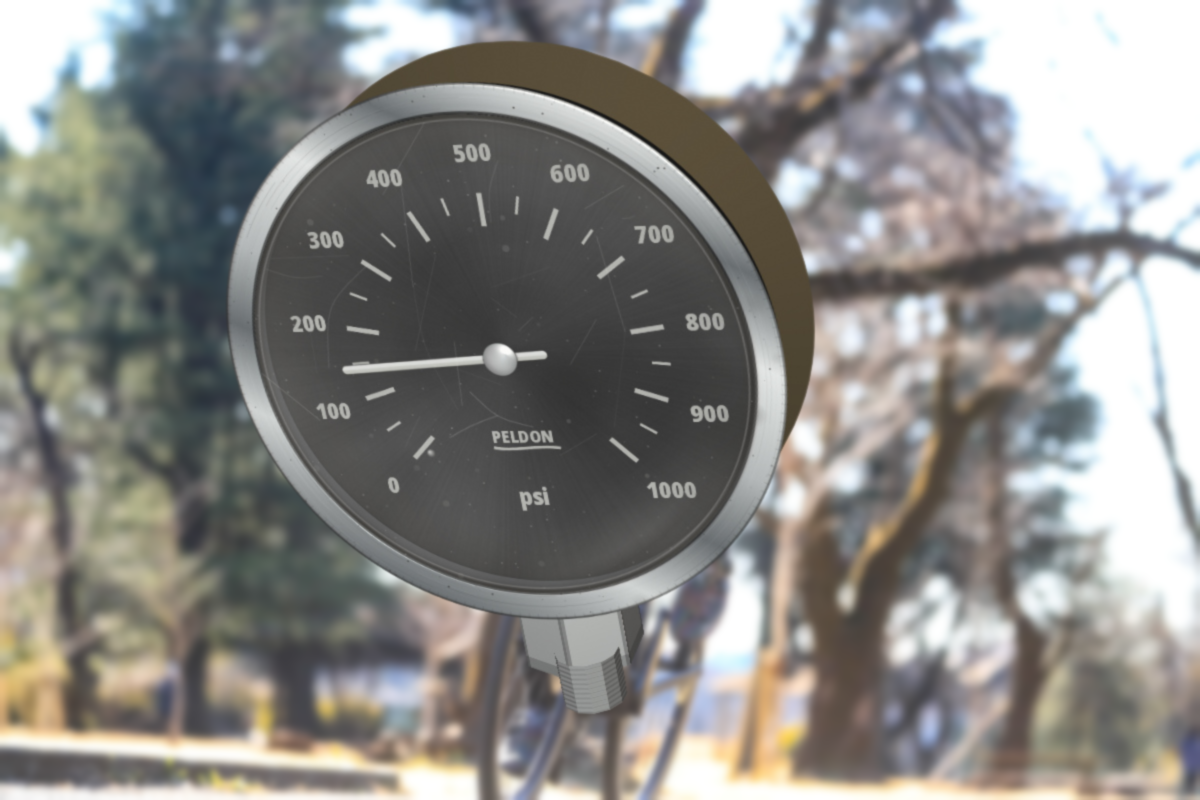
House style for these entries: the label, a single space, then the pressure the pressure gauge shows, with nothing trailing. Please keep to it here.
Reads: 150 psi
